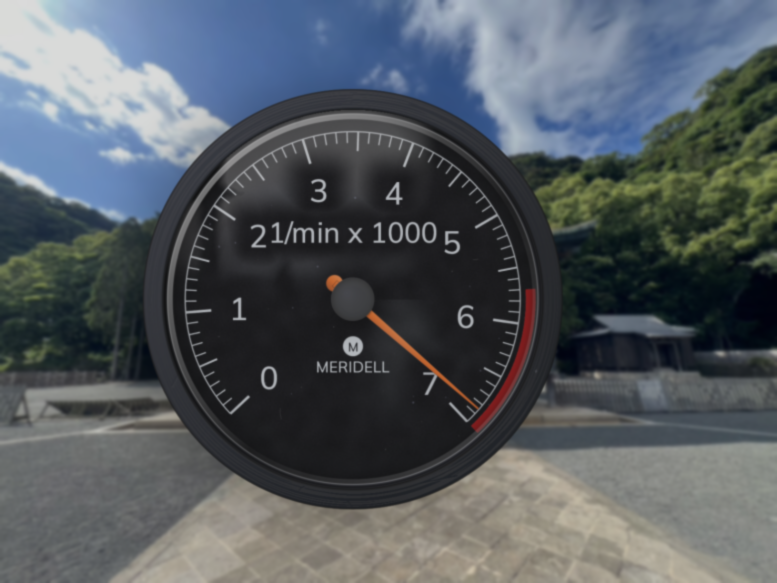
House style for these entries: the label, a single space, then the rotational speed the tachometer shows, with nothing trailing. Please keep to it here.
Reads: 6850 rpm
